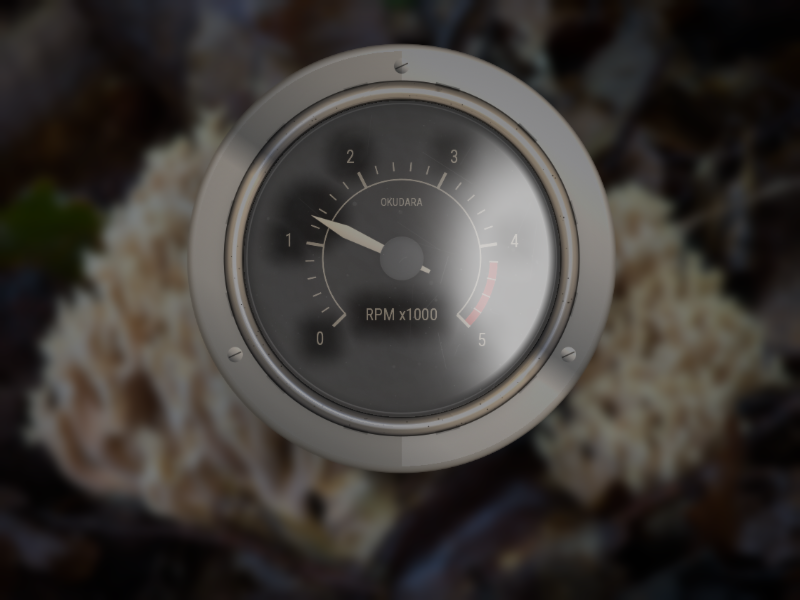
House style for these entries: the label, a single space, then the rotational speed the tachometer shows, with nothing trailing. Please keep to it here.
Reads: 1300 rpm
